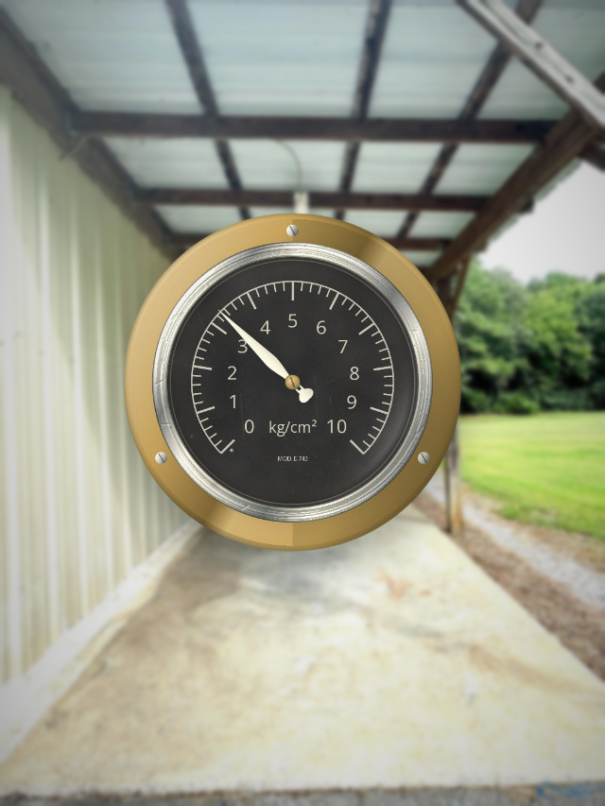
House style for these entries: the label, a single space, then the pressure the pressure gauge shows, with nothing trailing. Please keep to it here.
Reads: 3.3 kg/cm²
